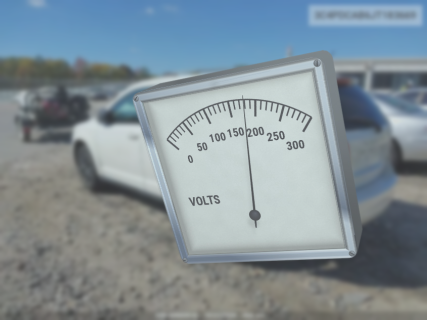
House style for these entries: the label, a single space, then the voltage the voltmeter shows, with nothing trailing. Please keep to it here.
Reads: 180 V
